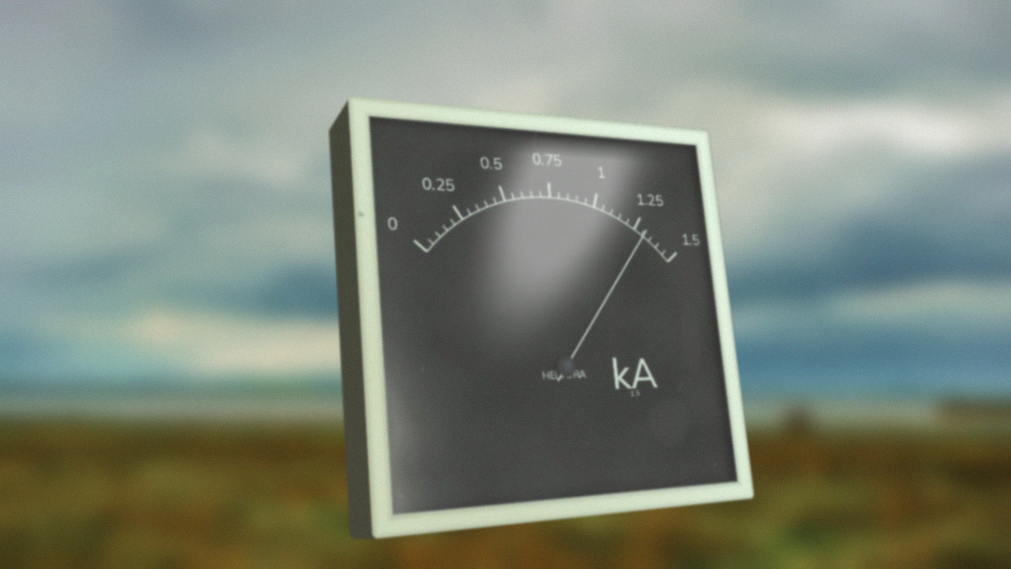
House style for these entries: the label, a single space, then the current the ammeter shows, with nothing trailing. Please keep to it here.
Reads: 1.3 kA
